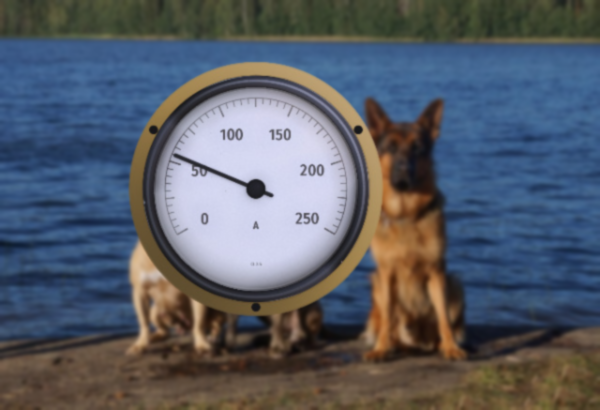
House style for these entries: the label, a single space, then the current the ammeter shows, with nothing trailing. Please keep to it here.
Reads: 55 A
